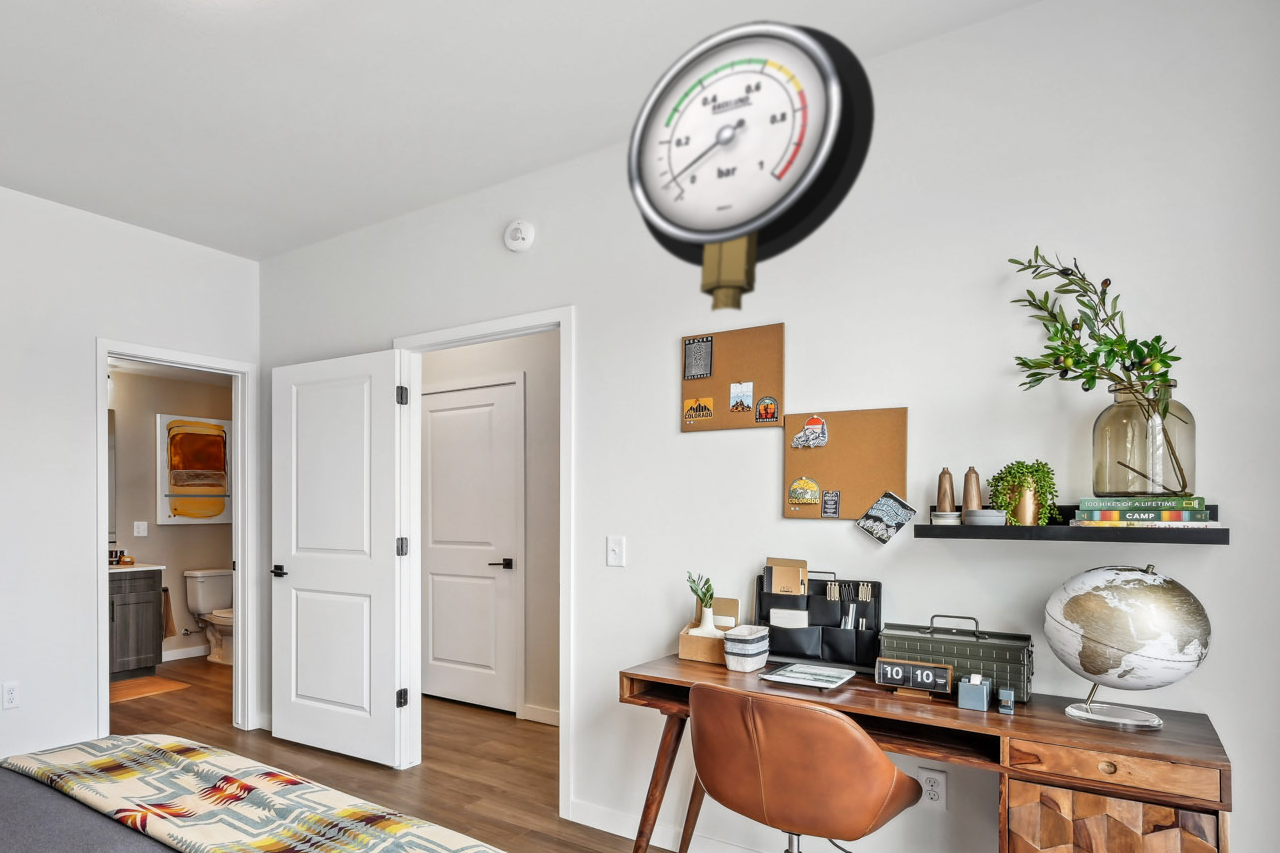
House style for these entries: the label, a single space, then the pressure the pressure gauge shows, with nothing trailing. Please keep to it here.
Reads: 0.05 bar
